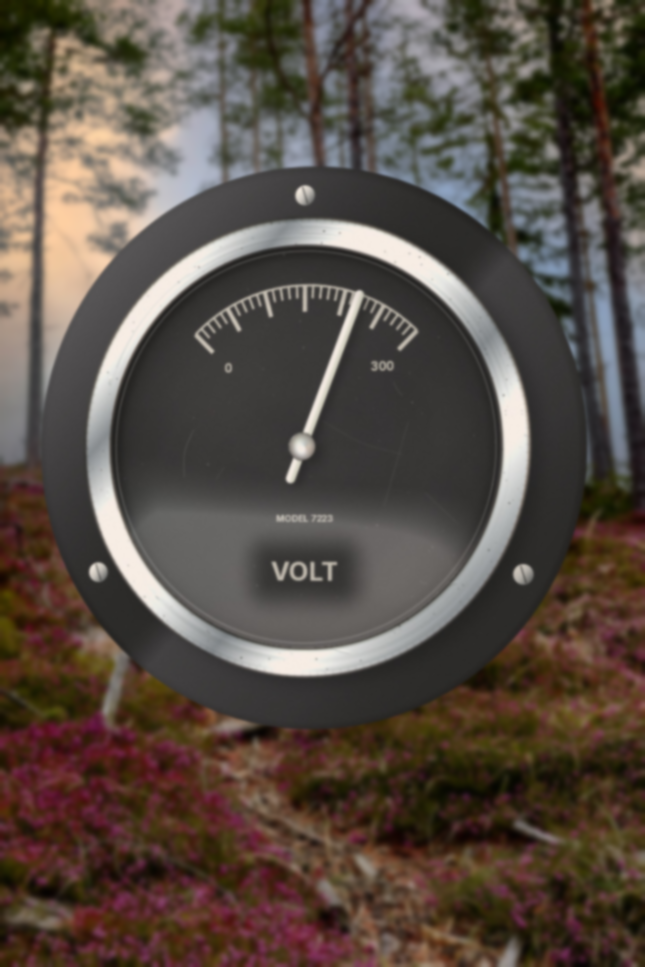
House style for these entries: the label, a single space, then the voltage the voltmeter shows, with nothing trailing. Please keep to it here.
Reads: 220 V
